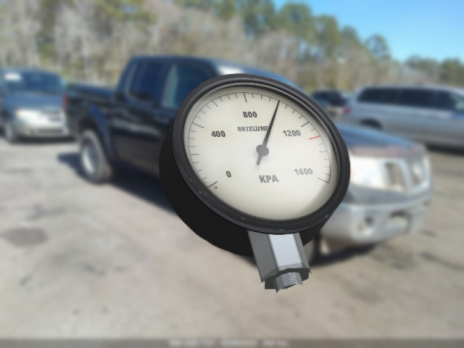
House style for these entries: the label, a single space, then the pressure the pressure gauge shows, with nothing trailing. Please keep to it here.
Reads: 1000 kPa
